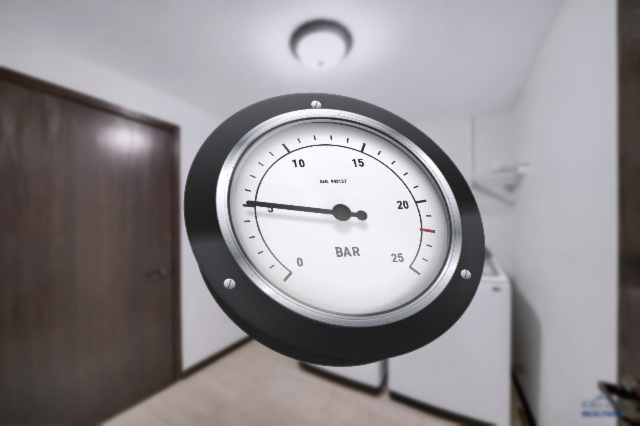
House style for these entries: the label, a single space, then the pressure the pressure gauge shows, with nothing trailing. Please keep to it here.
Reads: 5 bar
